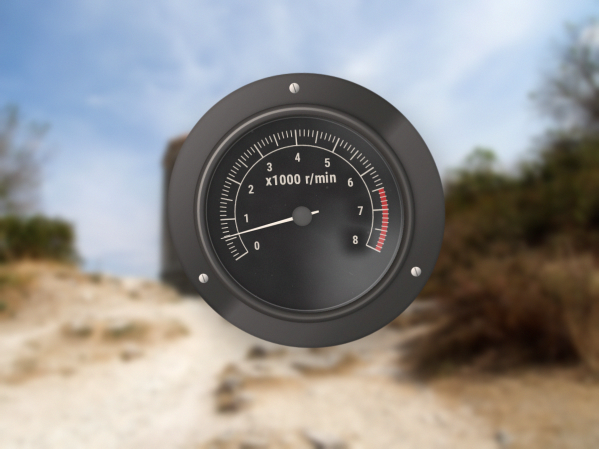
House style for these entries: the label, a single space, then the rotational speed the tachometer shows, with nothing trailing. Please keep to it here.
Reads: 600 rpm
